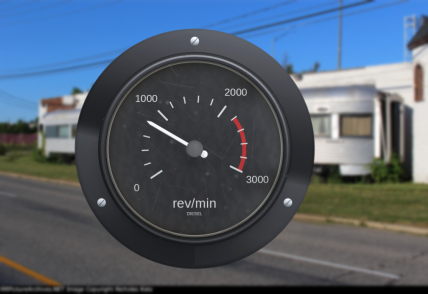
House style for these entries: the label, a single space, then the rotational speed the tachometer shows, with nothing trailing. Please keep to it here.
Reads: 800 rpm
